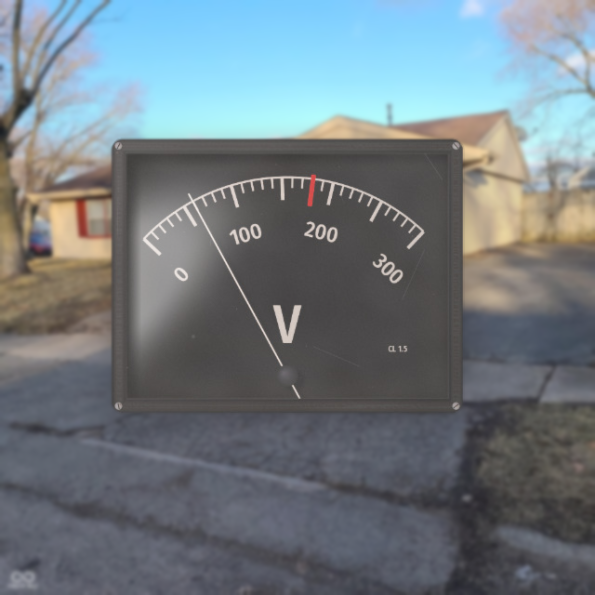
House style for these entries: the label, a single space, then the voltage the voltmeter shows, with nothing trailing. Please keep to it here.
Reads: 60 V
